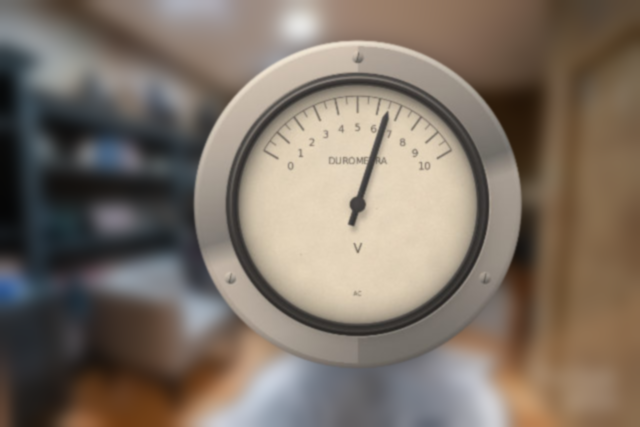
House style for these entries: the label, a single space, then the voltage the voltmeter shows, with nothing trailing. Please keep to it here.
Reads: 6.5 V
